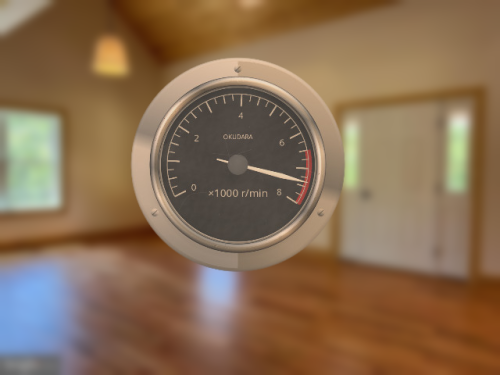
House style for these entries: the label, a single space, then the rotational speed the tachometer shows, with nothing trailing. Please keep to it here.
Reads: 7375 rpm
